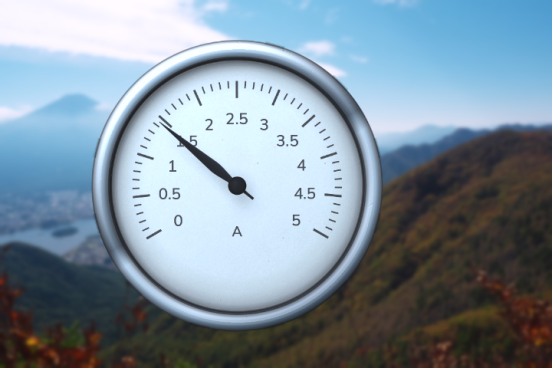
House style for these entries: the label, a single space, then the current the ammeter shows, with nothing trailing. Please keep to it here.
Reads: 1.45 A
